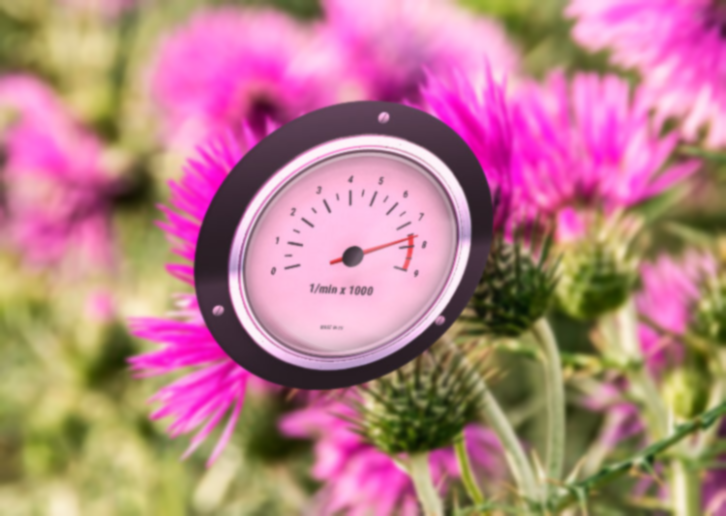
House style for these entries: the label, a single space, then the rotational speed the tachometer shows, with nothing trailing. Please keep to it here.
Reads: 7500 rpm
